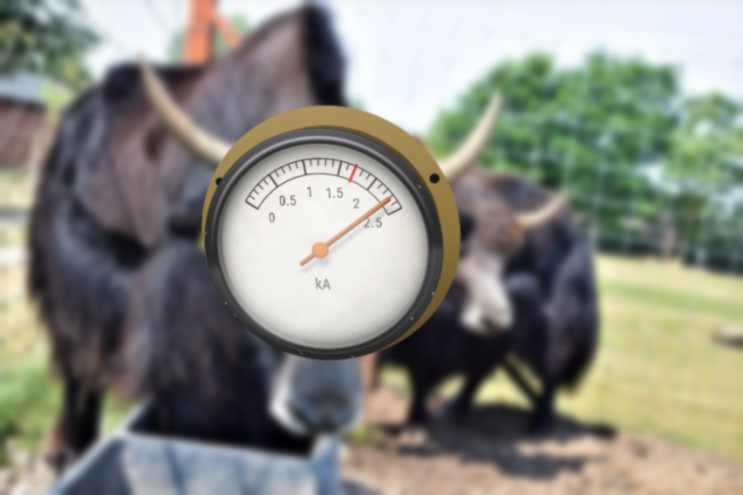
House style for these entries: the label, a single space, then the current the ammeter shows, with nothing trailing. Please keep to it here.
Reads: 2.3 kA
